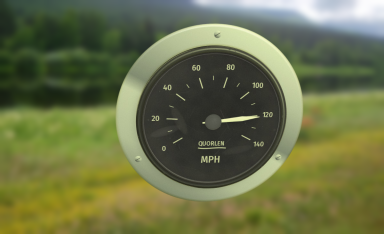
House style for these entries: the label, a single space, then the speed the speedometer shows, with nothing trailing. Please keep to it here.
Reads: 120 mph
